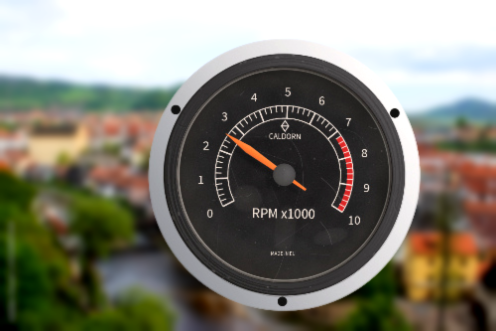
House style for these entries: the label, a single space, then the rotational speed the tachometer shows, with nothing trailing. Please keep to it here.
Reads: 2600 rpm
